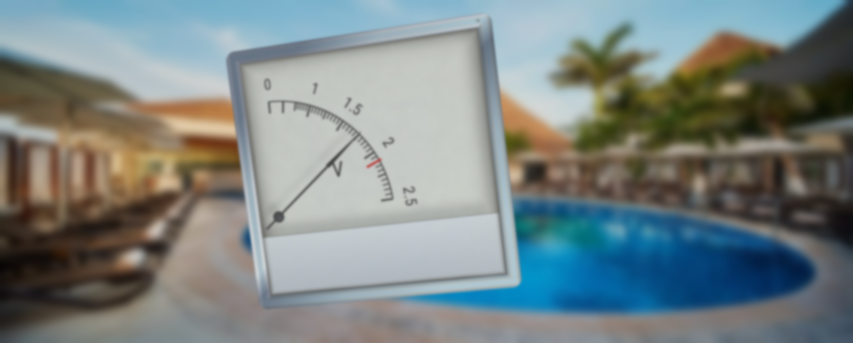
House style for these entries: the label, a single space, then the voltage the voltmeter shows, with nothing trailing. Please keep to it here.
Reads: 1.75 V
